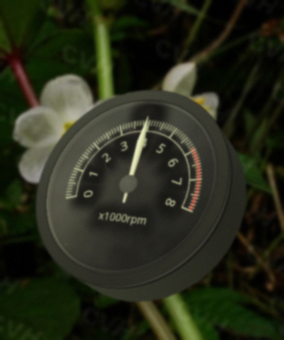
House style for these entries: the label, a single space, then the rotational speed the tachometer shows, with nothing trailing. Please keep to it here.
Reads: 4000 rpm
